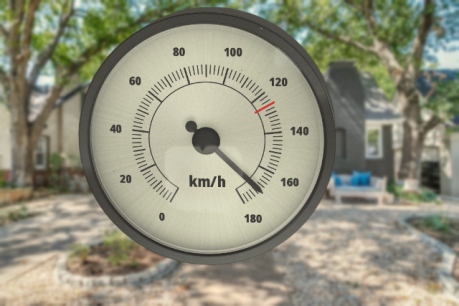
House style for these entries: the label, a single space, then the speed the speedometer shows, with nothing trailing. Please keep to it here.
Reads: 170 km/h
